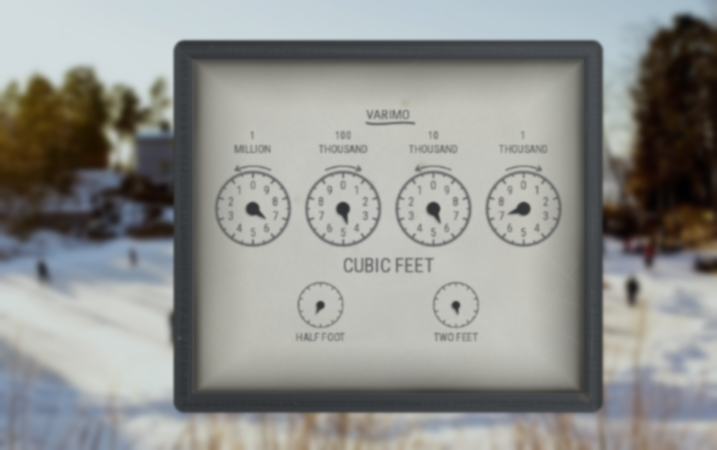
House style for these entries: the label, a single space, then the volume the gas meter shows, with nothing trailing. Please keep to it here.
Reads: 645700 ft³
